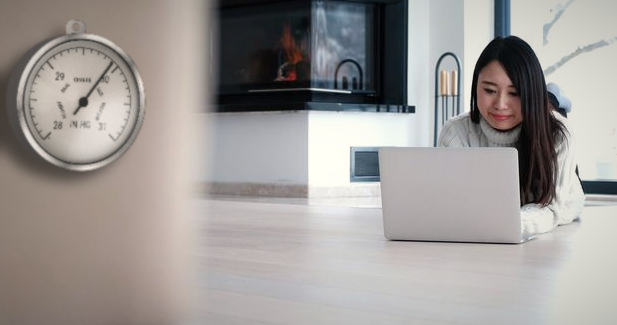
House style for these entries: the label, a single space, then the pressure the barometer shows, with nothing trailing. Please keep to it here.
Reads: 29.9 inHg
